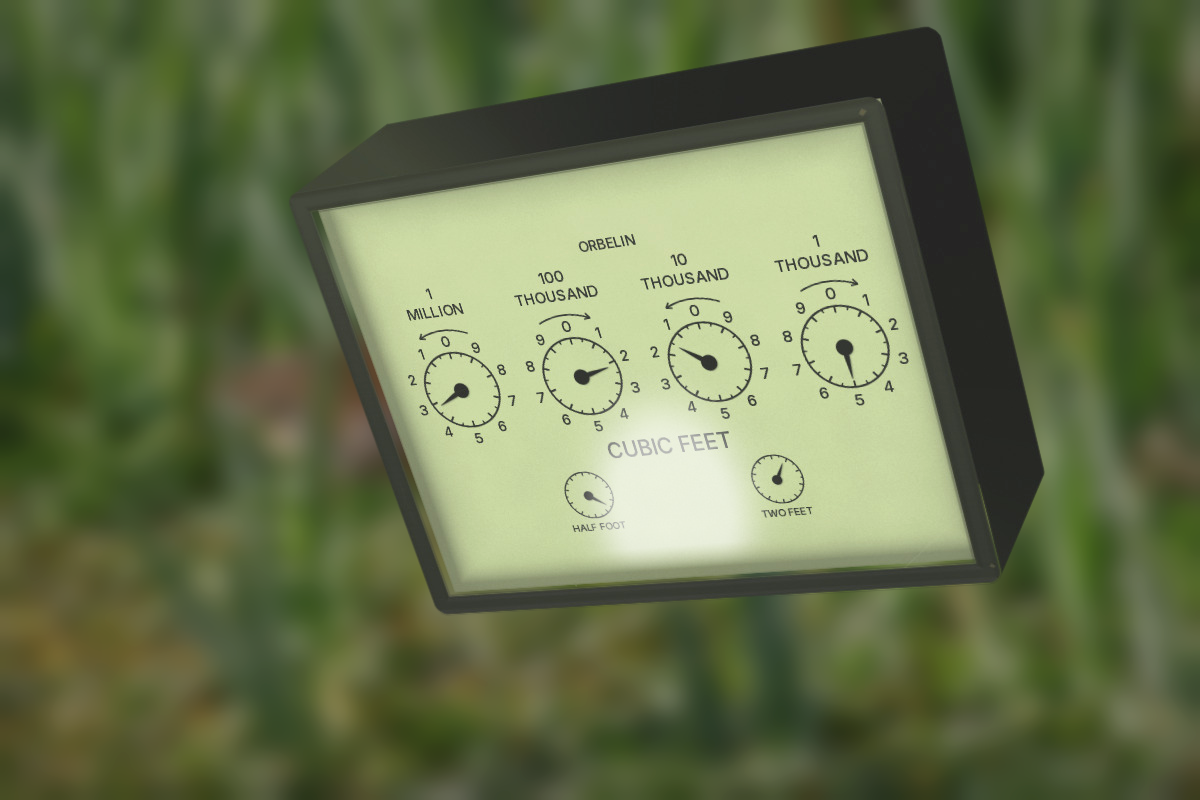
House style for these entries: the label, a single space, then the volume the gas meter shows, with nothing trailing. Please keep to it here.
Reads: 321500 ft³
